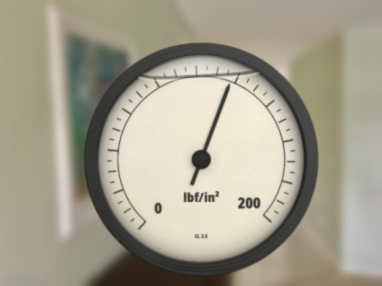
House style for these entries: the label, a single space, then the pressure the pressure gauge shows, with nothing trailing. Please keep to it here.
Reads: 117.5 psi
